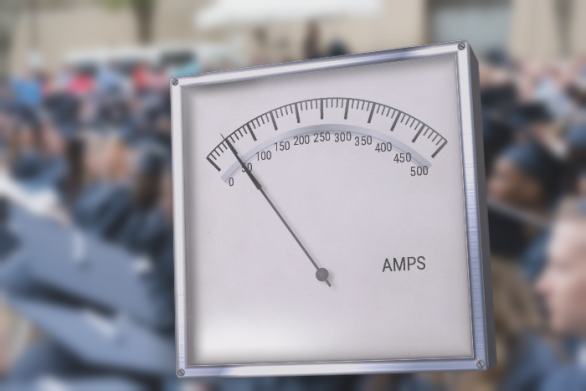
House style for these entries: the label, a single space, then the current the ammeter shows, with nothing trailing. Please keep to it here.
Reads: 50 A
